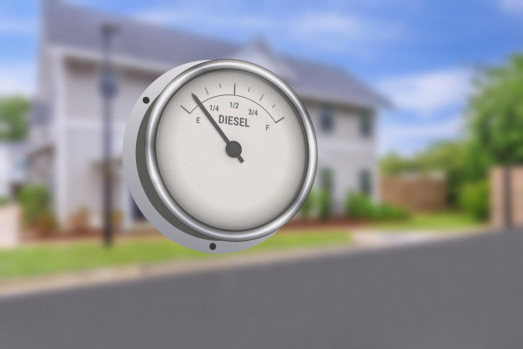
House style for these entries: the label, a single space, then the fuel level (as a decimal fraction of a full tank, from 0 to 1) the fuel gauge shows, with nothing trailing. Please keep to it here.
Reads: 0.125
